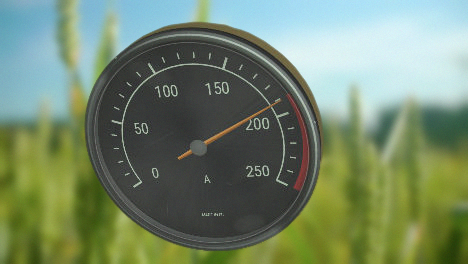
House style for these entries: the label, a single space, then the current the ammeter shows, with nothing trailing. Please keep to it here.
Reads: 190 A
